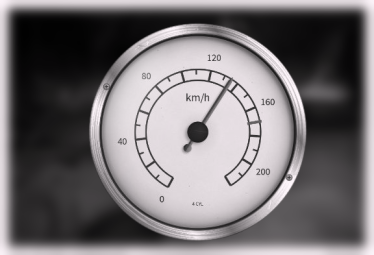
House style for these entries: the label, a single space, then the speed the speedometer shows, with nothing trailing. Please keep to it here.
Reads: 135 km/h
